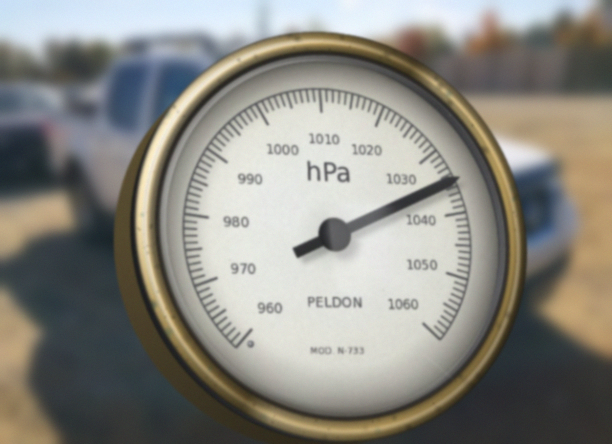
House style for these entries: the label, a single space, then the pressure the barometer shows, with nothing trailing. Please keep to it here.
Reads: 1035 hPa
